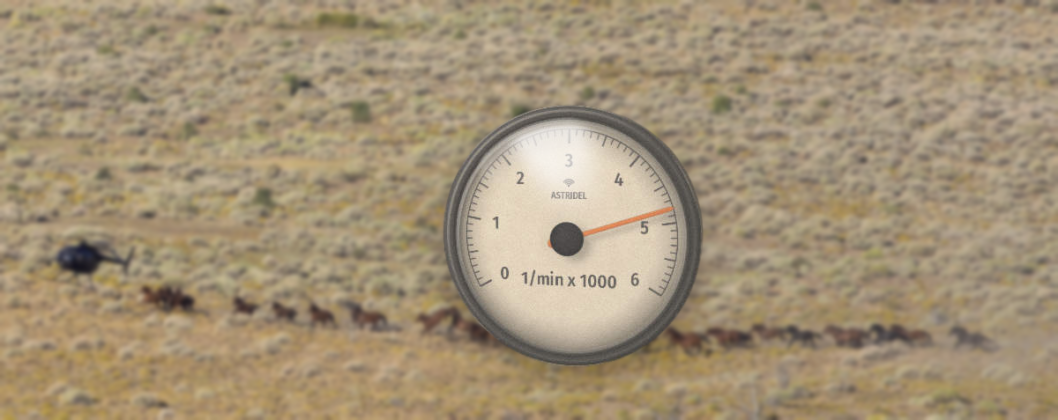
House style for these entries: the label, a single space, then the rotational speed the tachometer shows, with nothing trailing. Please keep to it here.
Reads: 4800 rpm
